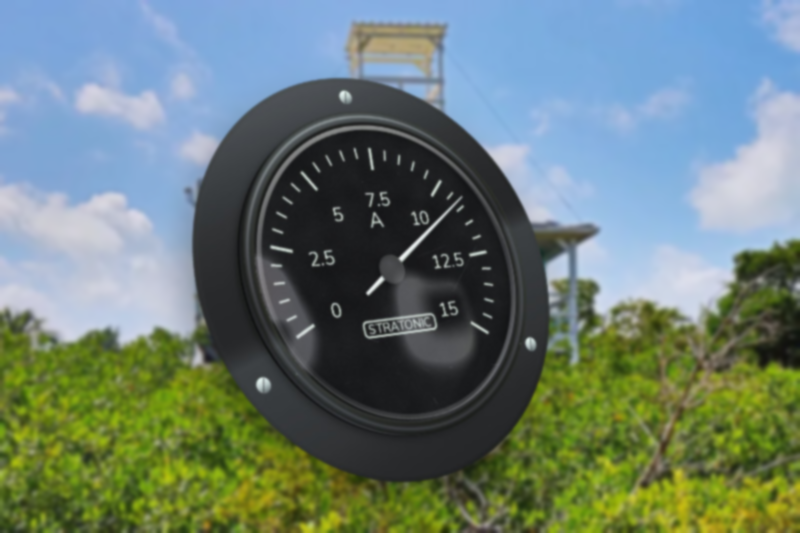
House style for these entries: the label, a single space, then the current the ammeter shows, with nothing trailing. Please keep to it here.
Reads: 10.75 A
